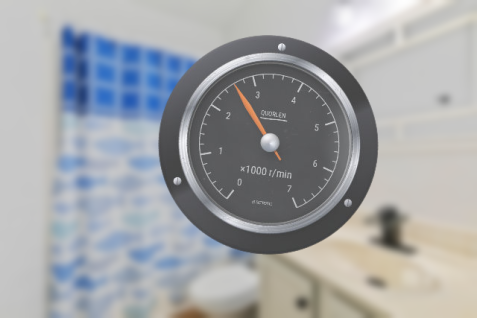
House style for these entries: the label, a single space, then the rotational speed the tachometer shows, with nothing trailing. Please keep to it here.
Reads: 2600 rpm
